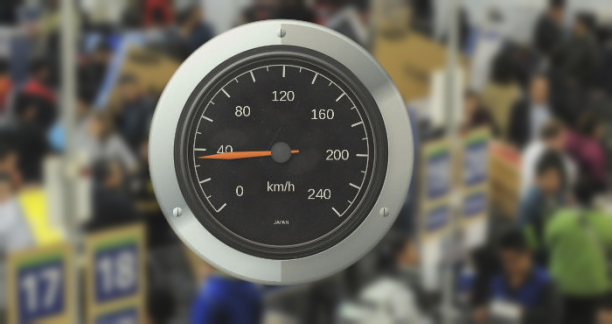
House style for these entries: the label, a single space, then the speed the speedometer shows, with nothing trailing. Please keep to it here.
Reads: 35 km/h
